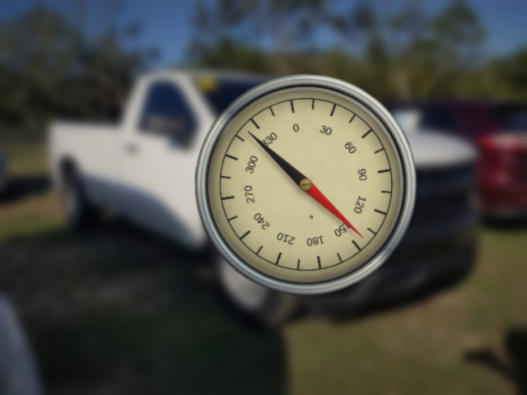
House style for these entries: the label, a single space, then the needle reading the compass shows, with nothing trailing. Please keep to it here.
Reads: 142.5 °
